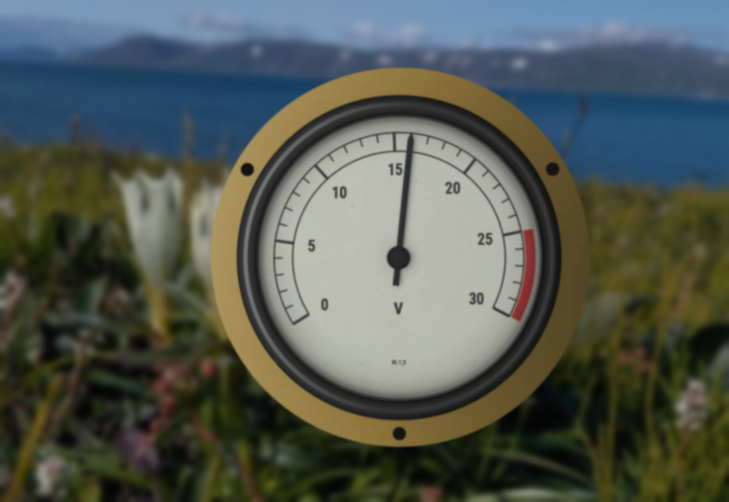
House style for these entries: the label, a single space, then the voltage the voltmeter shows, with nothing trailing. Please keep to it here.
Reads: 16 V
